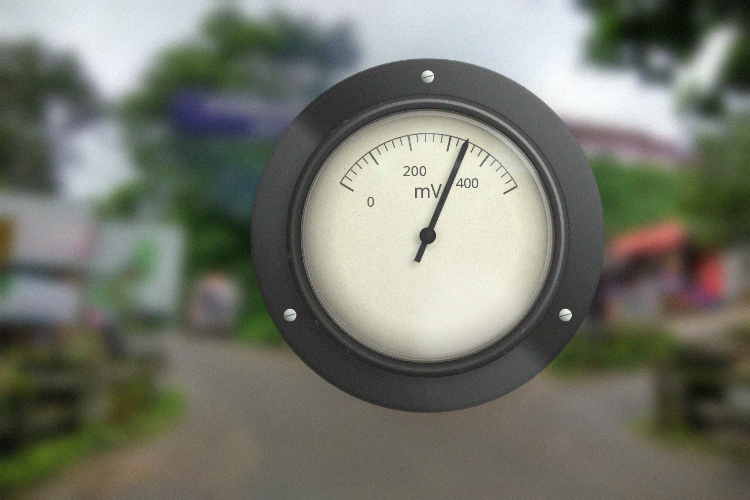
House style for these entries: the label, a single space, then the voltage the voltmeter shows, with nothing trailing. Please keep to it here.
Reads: 340 mV
